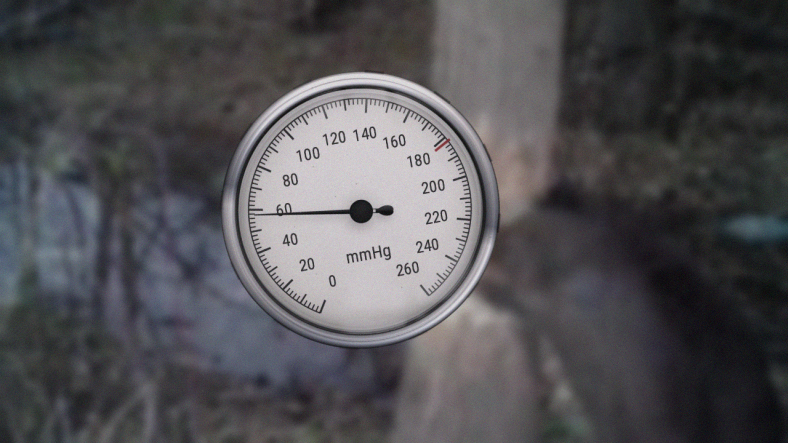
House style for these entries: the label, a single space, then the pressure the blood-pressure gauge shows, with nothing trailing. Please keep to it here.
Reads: 58 mmHg
